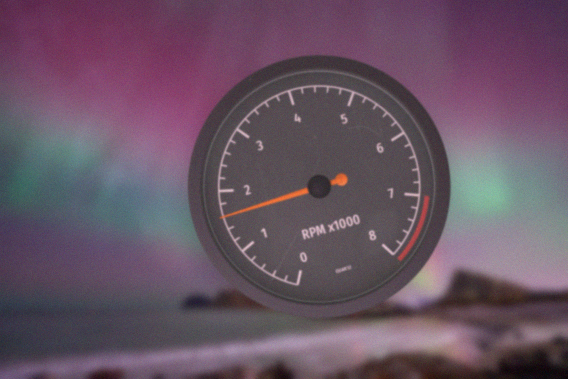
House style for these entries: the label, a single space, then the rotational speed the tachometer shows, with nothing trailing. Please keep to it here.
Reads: 1600 rpm
